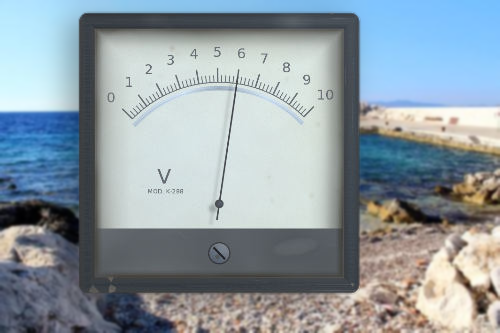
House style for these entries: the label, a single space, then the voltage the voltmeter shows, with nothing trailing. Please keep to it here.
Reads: 6 V
